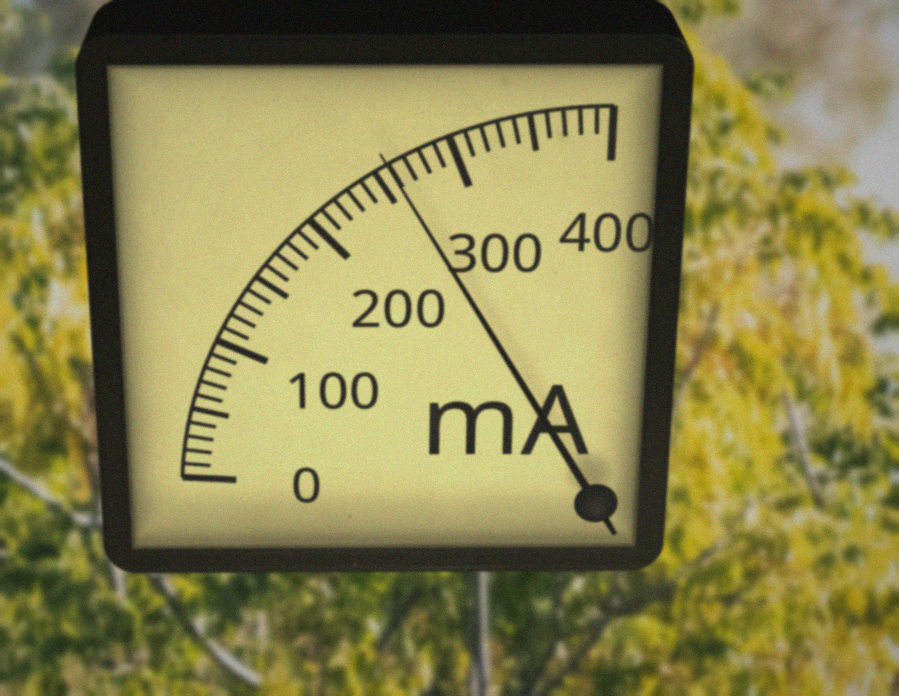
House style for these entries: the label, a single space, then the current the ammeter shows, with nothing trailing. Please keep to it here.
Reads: 260 mA
